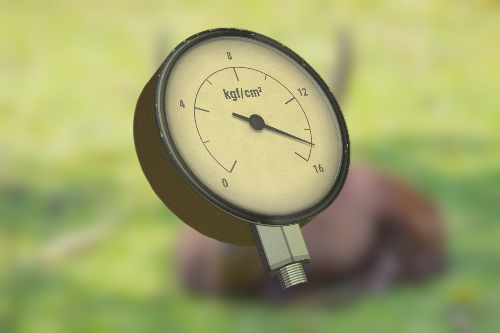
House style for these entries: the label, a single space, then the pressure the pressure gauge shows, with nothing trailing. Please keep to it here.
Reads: 15 kg/cm²
